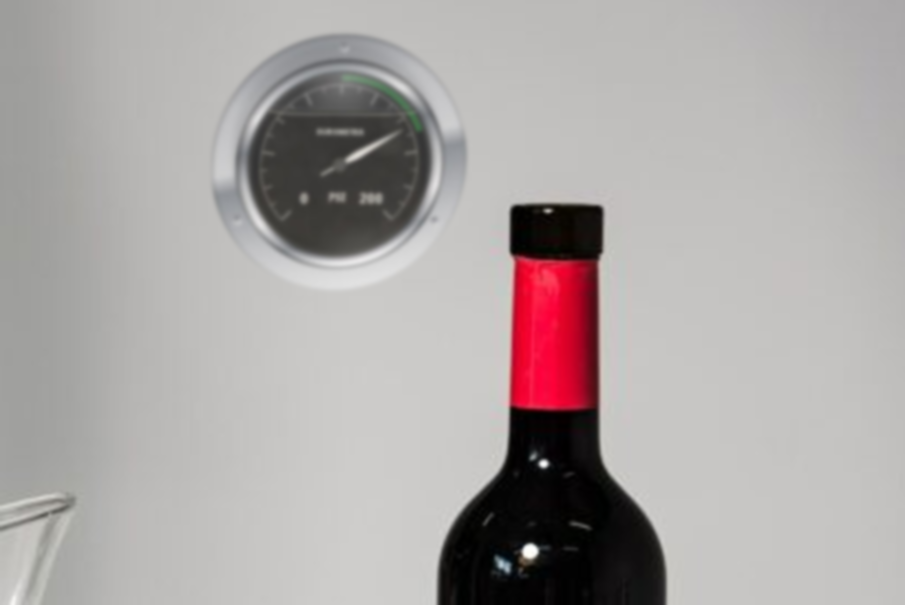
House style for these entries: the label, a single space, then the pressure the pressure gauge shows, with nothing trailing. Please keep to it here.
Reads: 145 psi
